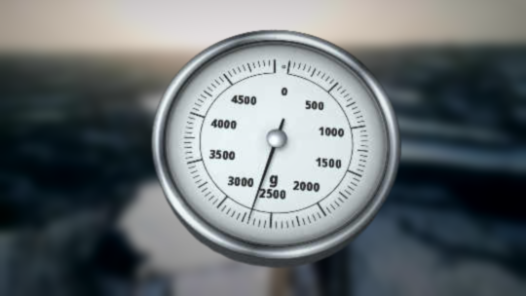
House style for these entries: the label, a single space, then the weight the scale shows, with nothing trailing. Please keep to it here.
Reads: 2700 g
